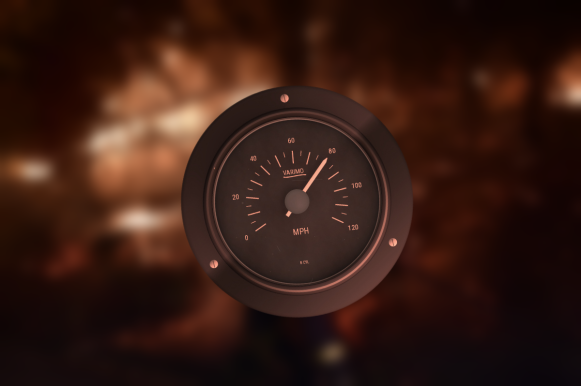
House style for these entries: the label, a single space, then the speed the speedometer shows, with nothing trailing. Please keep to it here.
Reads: 80 mph
